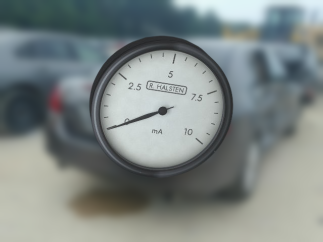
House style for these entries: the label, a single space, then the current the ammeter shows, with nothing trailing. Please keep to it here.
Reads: 0 mA
